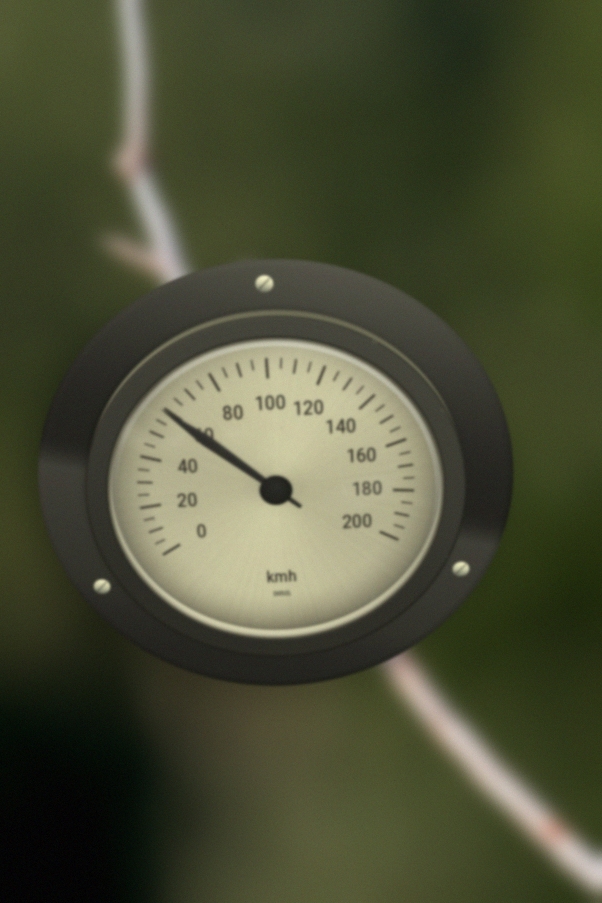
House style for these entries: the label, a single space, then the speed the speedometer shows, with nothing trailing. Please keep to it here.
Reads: 60 km/h
